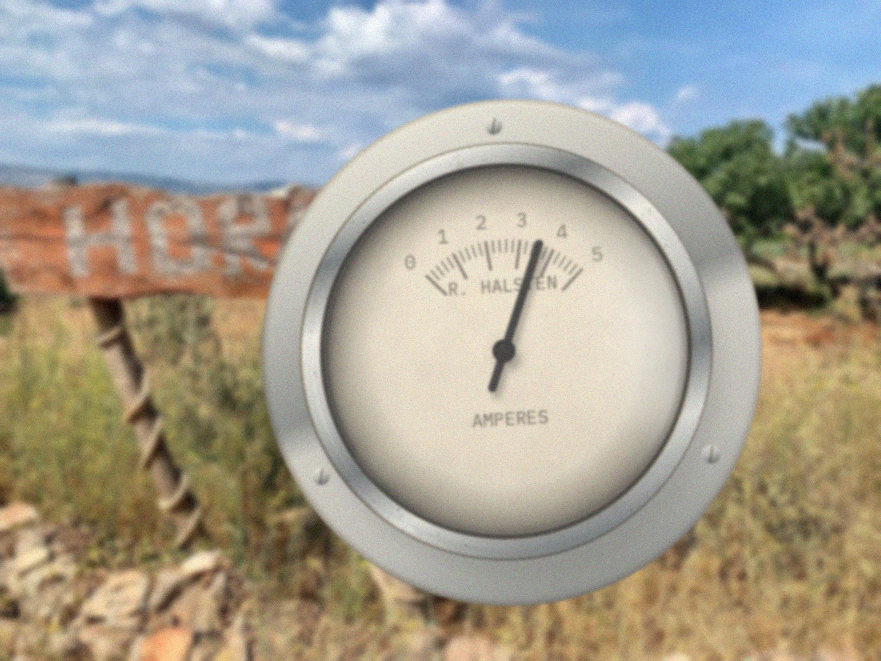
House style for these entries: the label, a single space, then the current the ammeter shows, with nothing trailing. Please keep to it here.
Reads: 3.6 A
